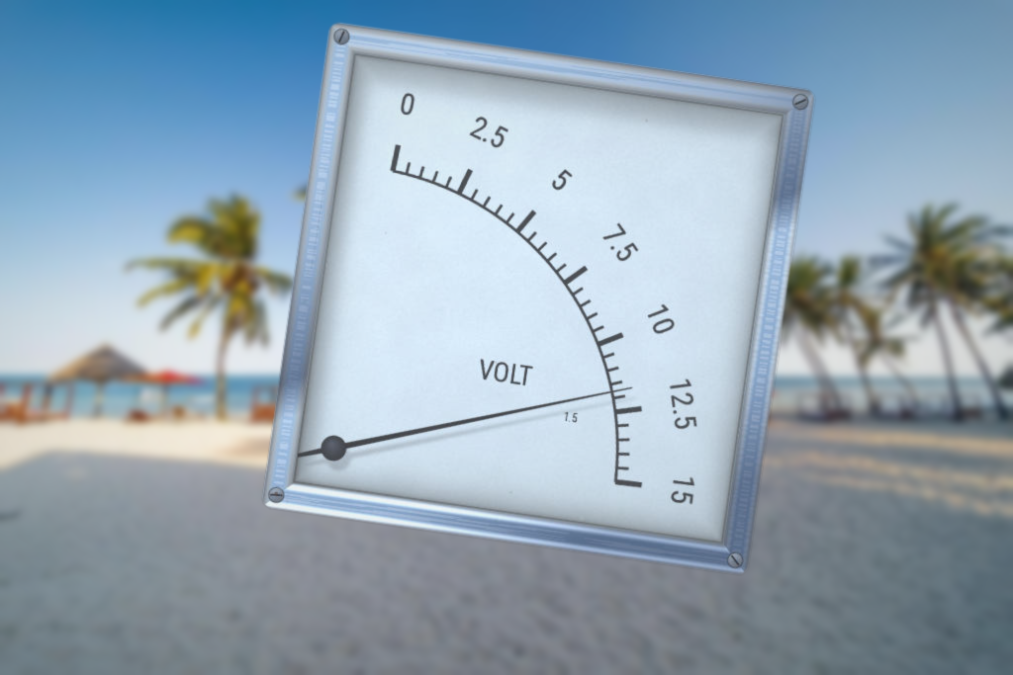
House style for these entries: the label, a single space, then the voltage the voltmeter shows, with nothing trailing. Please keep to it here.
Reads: 11.75 V
